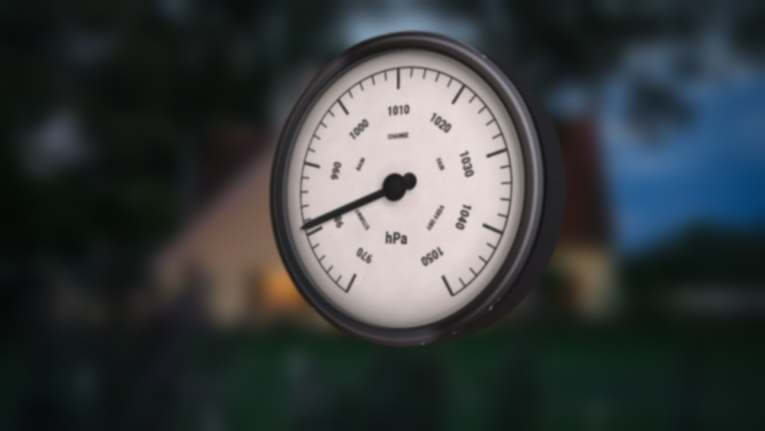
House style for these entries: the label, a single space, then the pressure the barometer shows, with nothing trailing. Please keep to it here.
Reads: 981 hPa
